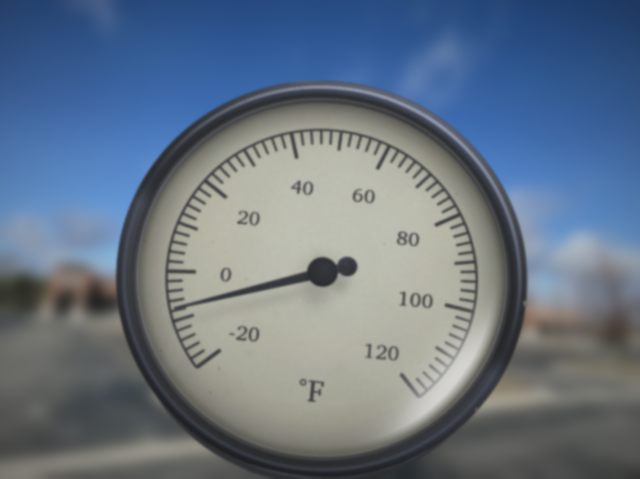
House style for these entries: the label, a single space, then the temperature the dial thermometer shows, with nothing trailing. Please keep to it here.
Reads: -8 °F
